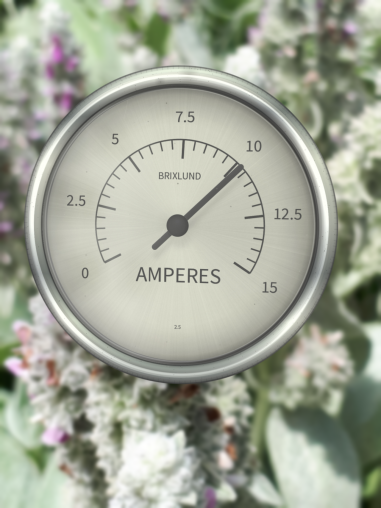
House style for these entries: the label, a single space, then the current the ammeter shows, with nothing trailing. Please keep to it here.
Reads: 10.25 A
